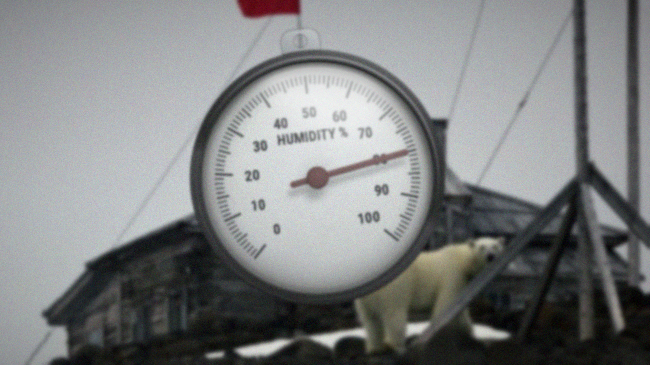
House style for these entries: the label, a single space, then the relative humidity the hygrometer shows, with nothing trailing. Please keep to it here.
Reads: 80 %
